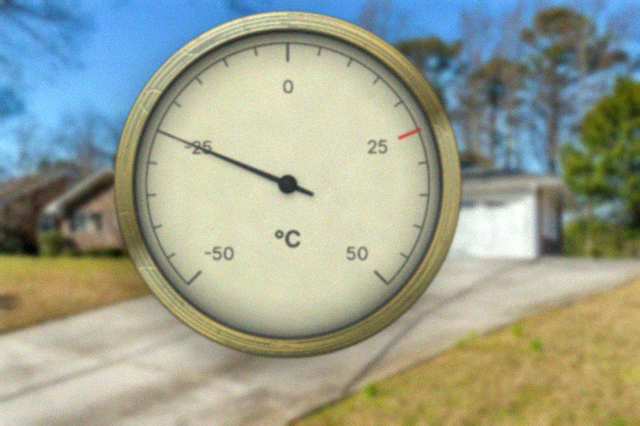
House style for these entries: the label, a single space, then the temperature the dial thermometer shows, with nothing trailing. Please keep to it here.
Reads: -25 °C
